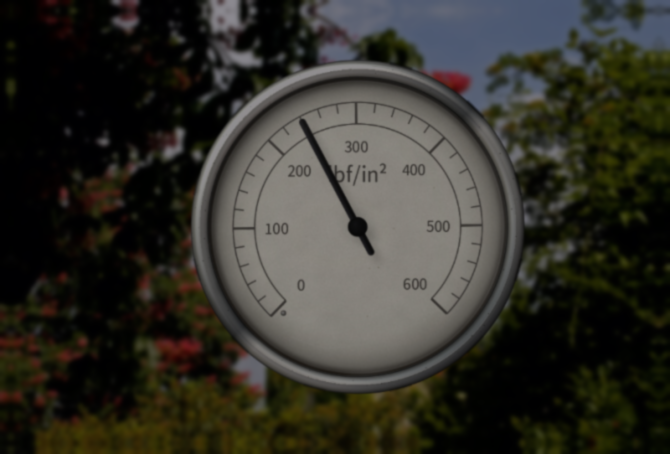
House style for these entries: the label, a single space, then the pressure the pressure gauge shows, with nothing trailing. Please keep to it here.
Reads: 240 psi
